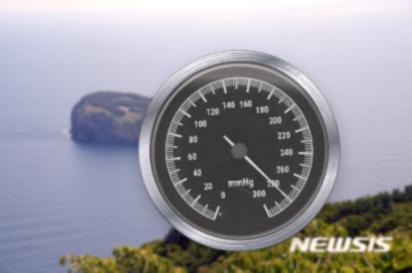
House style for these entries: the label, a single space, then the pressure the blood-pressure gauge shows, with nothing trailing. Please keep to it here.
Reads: 280 mmHg
